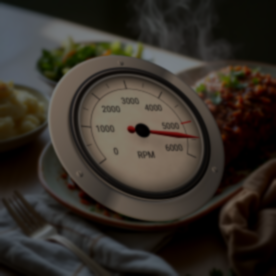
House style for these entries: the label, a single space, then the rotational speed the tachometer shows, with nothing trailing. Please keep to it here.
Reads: 5500 rpm
